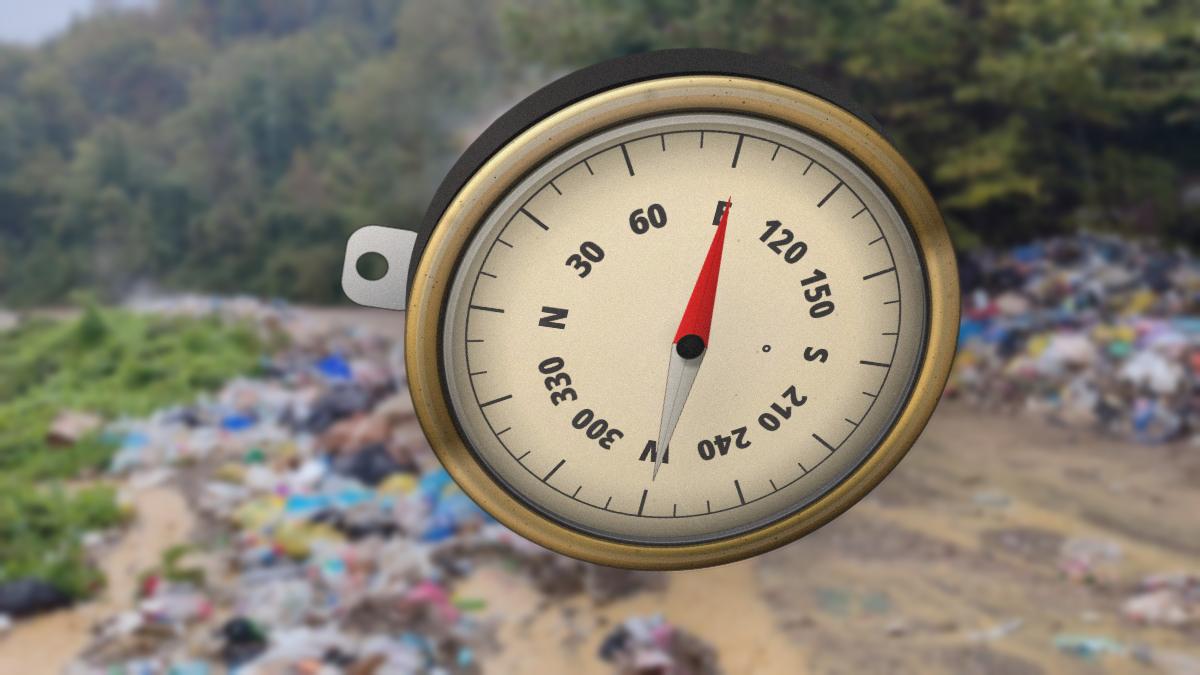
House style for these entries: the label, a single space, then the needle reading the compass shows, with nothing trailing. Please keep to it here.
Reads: 90 °
